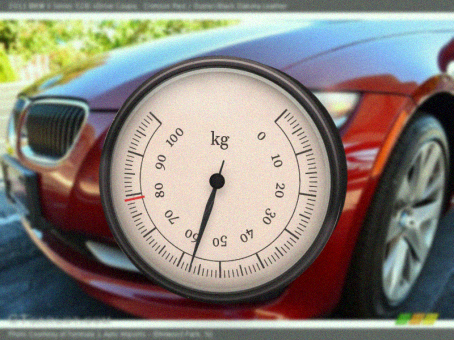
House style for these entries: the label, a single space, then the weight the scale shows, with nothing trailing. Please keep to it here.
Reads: 57 kg
